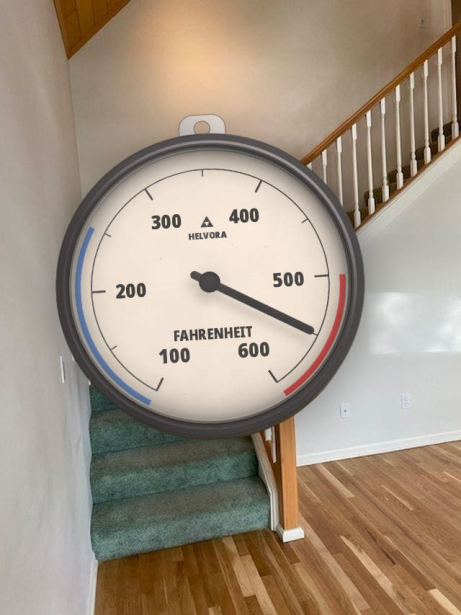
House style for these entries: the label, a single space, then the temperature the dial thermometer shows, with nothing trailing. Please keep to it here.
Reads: 550 °F
